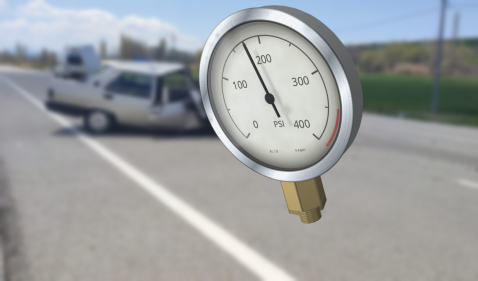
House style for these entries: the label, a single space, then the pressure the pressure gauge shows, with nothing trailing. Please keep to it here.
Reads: 175 psi
